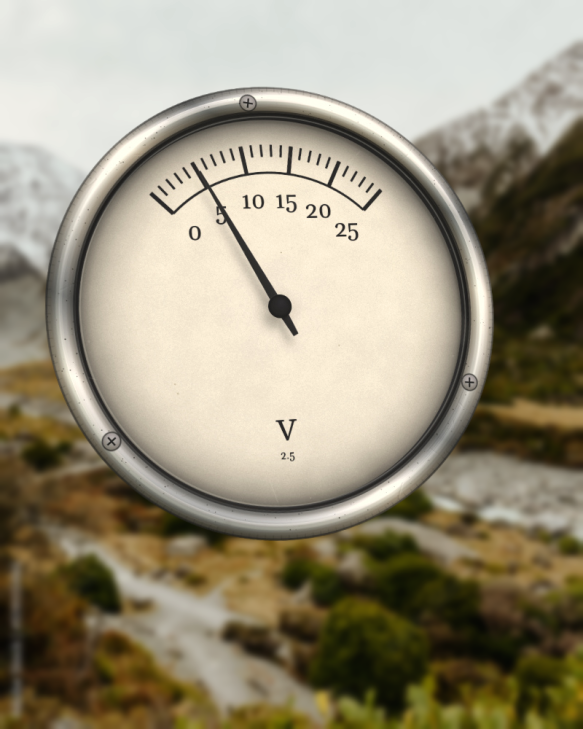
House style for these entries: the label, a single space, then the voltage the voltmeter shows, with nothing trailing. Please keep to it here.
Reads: 5 V
